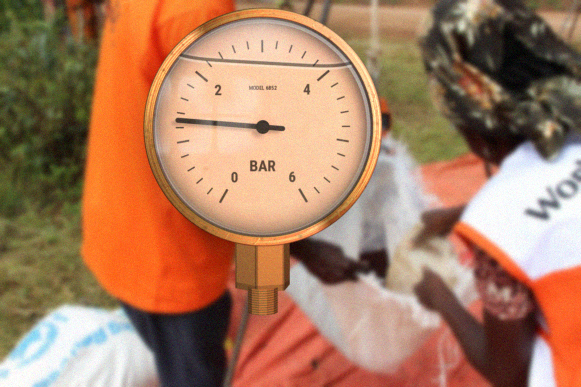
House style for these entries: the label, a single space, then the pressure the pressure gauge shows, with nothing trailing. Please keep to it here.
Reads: 1.3 bar
